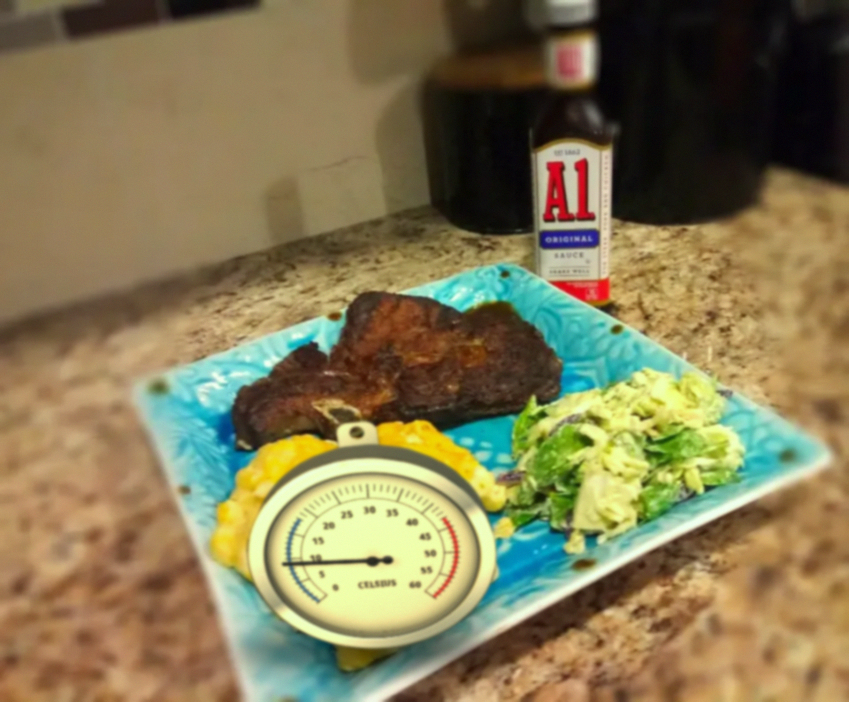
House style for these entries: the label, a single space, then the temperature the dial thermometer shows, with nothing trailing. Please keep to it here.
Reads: 10 °C
